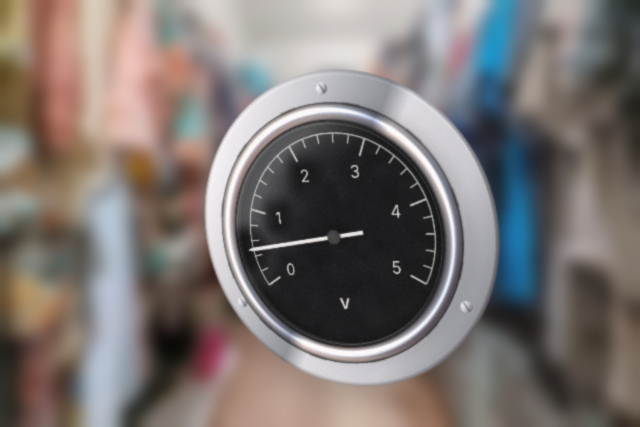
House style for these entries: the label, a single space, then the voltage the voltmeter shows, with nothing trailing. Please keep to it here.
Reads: 0.5 V
